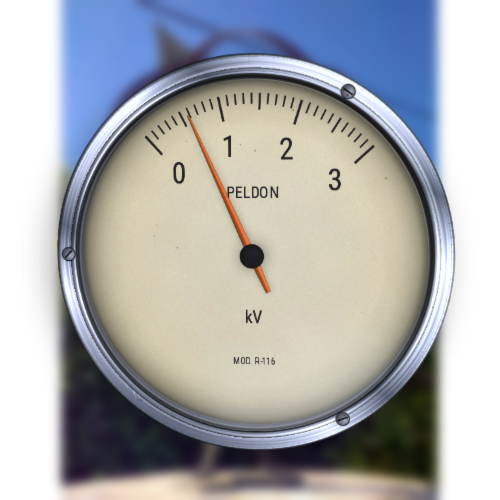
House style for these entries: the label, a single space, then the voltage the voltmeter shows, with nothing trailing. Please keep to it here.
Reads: 0.6 kV
